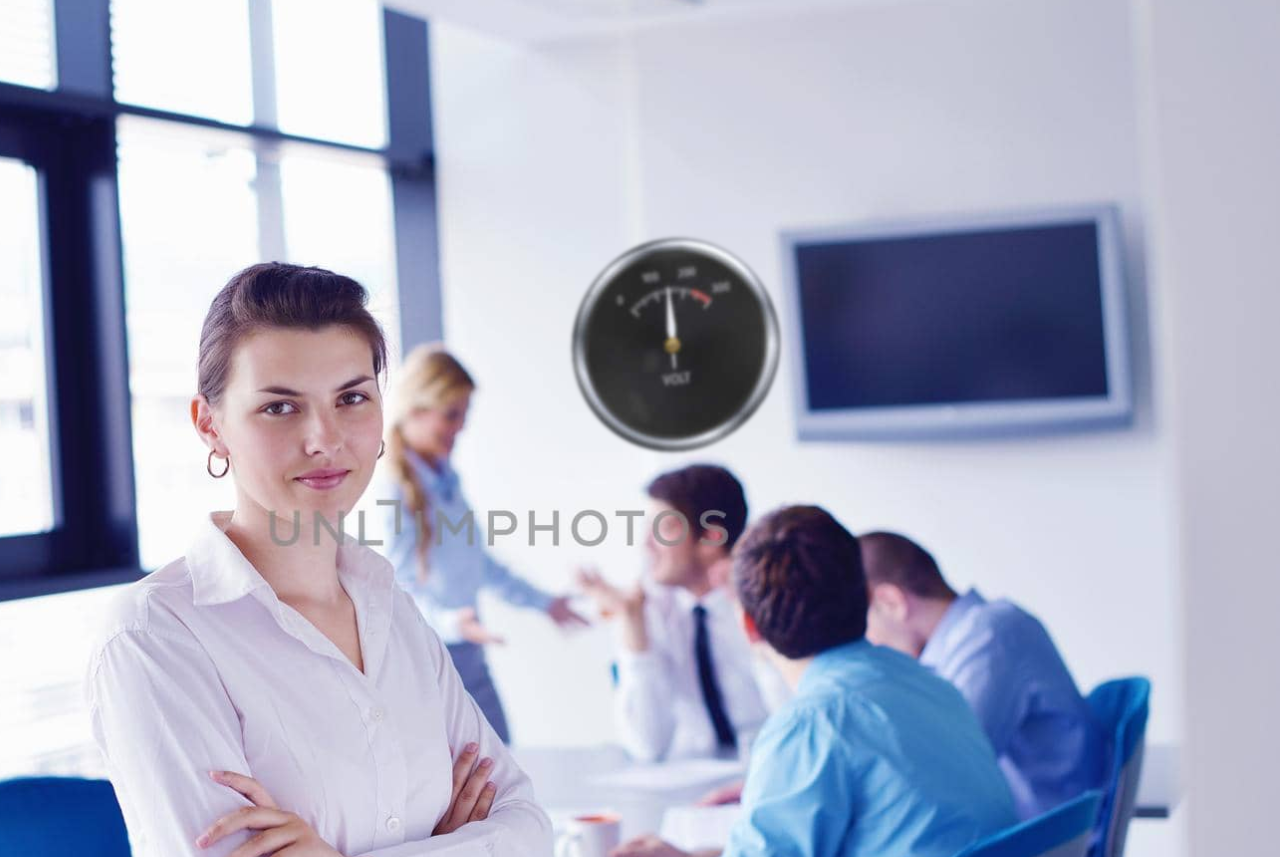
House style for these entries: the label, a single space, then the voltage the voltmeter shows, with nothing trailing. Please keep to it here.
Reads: 150 V
